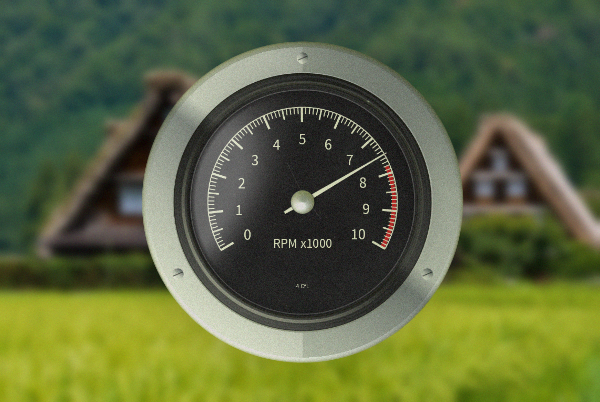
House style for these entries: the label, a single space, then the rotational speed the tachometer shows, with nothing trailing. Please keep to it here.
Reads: 7500 rpm
